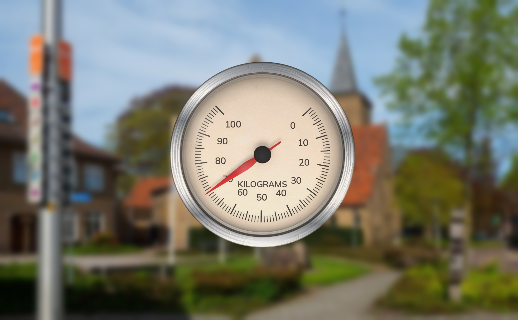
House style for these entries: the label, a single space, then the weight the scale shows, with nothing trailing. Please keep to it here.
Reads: 70 kg
